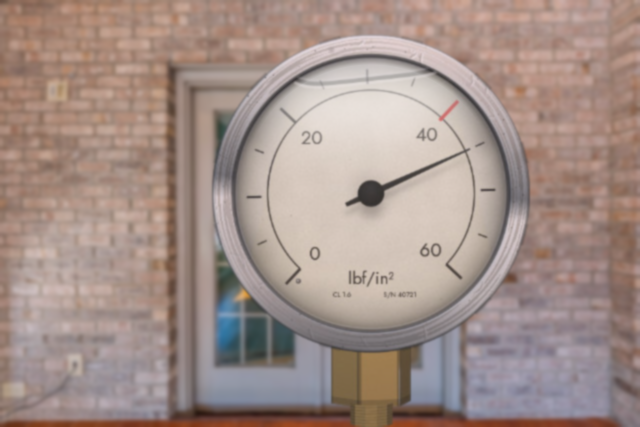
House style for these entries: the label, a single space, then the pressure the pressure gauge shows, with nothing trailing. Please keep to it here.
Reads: 45 psi
